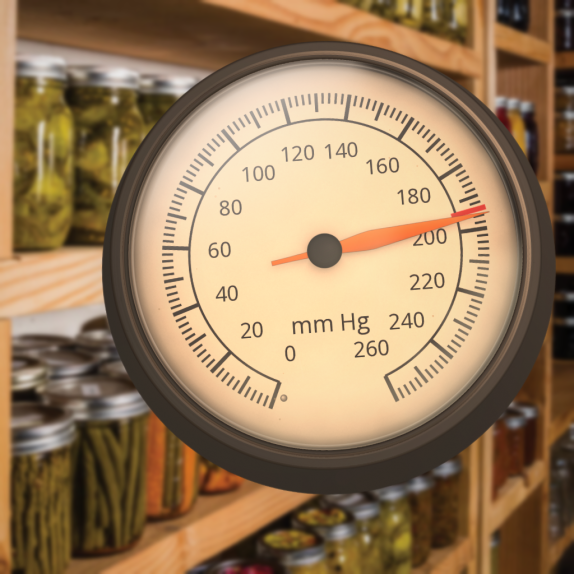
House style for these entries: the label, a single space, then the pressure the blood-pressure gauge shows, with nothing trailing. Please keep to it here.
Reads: 196 mmHg
